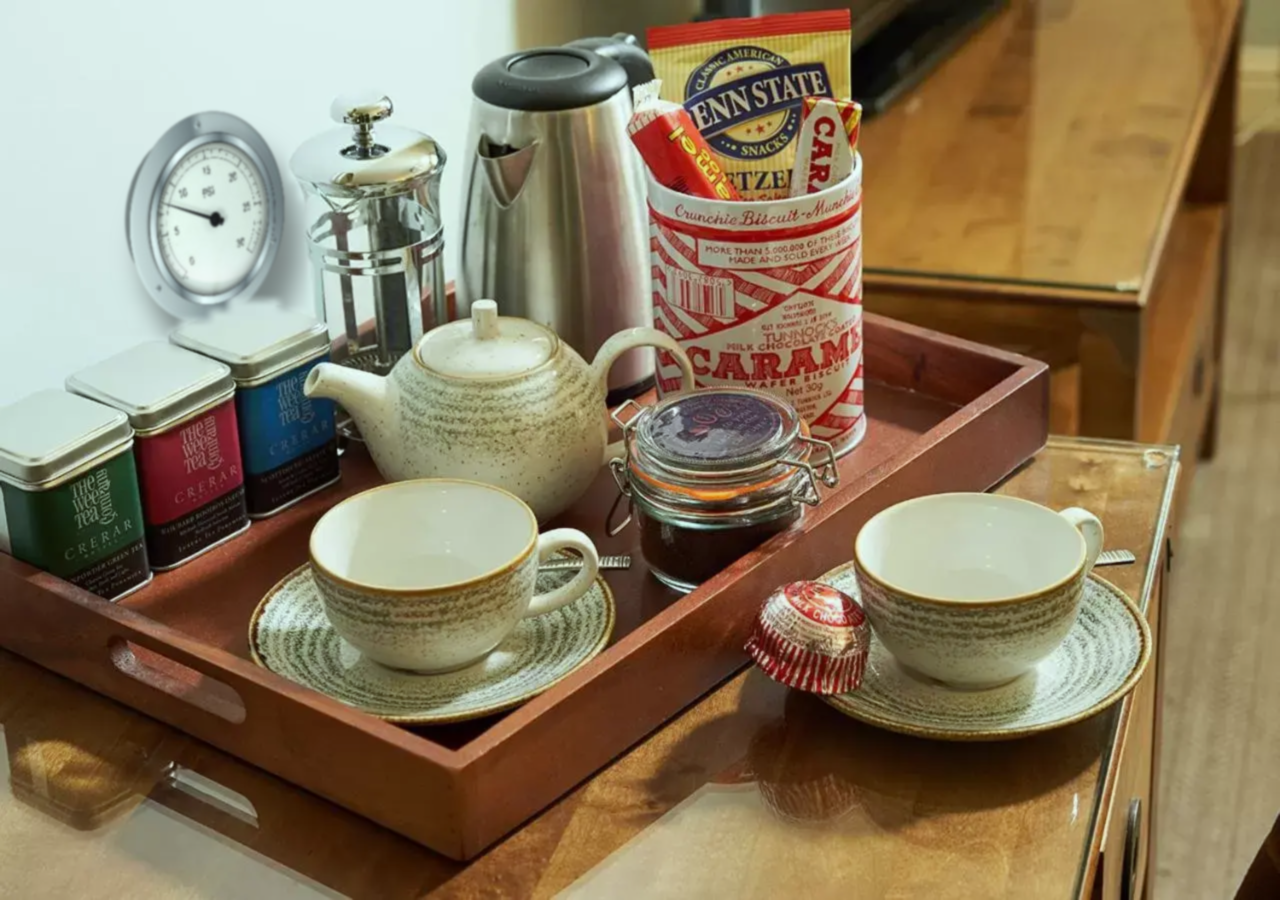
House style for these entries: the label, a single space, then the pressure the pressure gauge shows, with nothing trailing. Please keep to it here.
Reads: 8 psi
